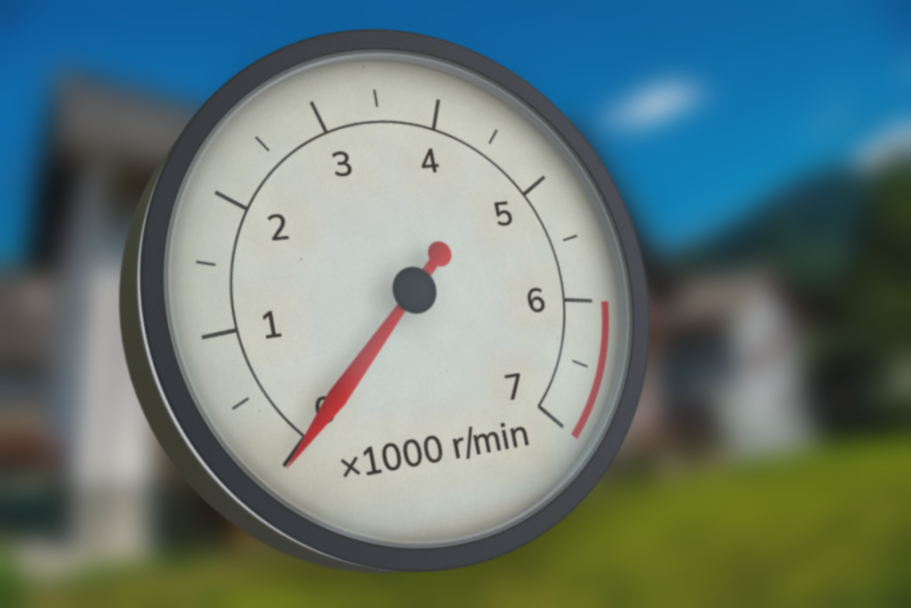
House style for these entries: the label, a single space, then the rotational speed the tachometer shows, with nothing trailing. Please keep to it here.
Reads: 0 rpm
